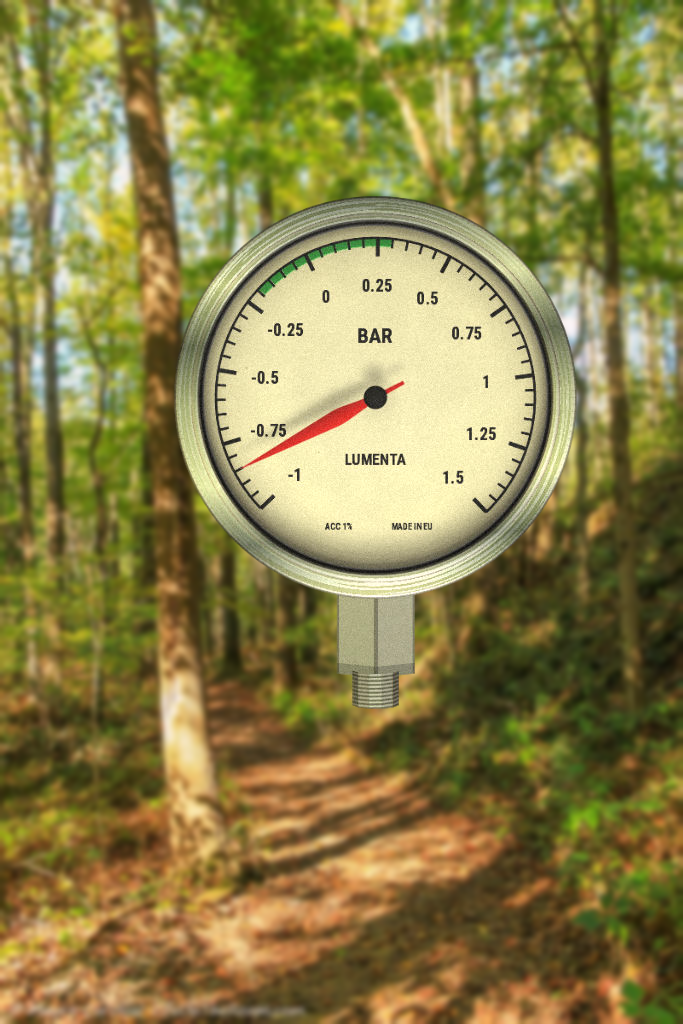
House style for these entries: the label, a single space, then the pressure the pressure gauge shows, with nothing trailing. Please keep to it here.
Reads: -0.85 bar
